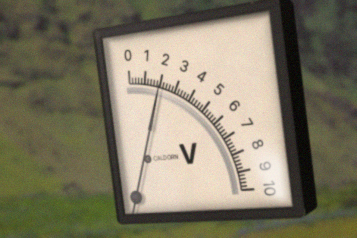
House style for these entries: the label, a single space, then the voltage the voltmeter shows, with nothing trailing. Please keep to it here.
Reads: 2 V
